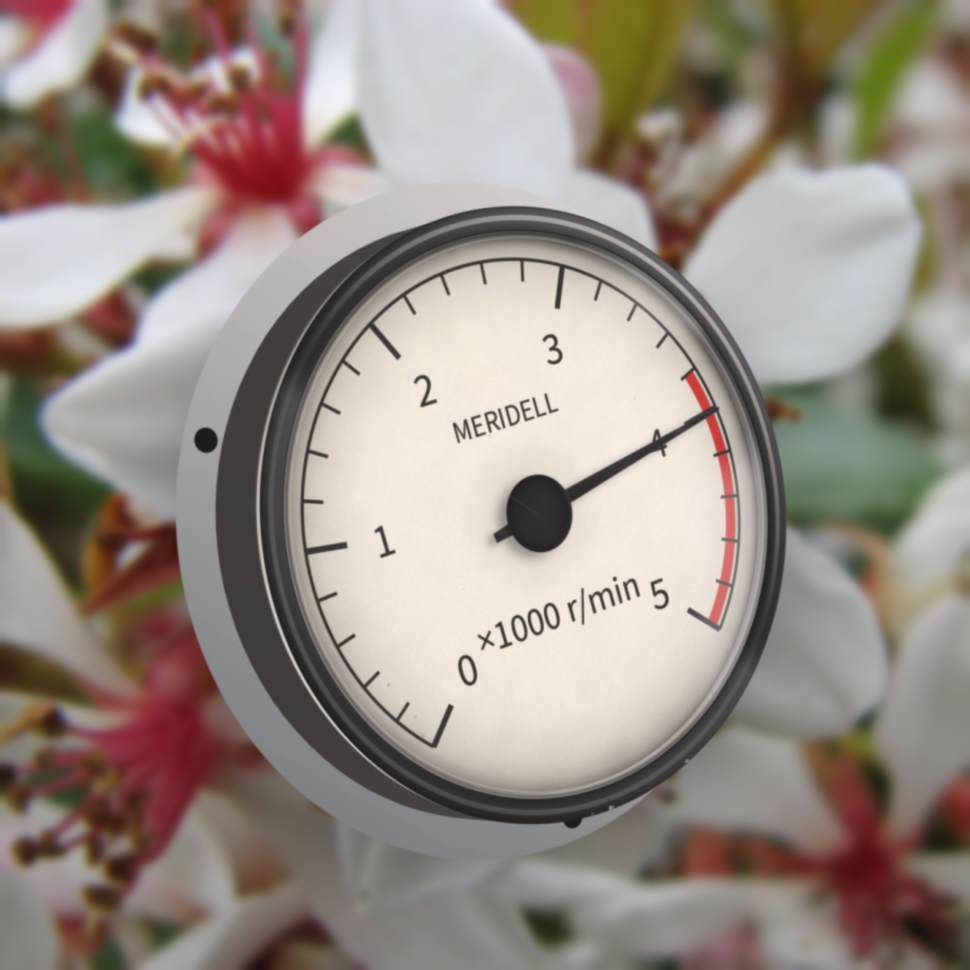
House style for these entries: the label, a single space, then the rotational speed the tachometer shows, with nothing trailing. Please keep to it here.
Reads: 4000 rpm
